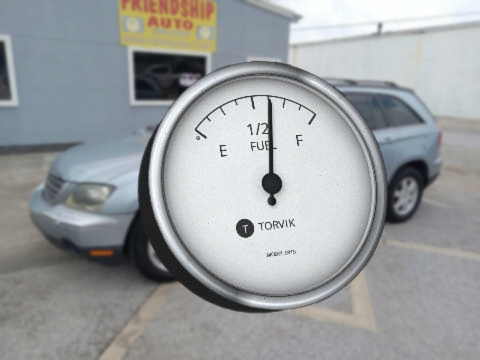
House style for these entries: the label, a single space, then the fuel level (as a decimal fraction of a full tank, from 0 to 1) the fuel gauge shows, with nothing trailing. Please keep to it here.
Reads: 0.625
